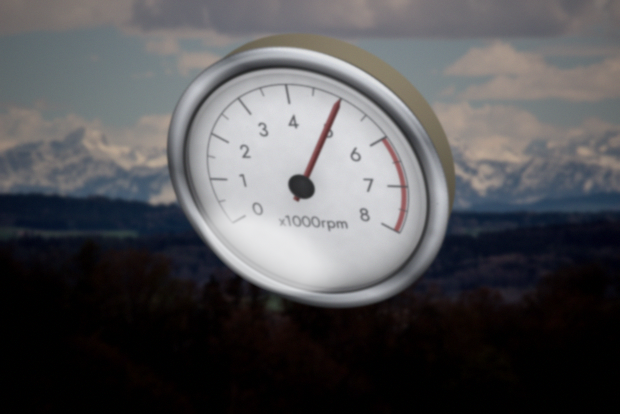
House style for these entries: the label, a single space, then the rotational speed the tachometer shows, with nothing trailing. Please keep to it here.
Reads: 5000 rpm
